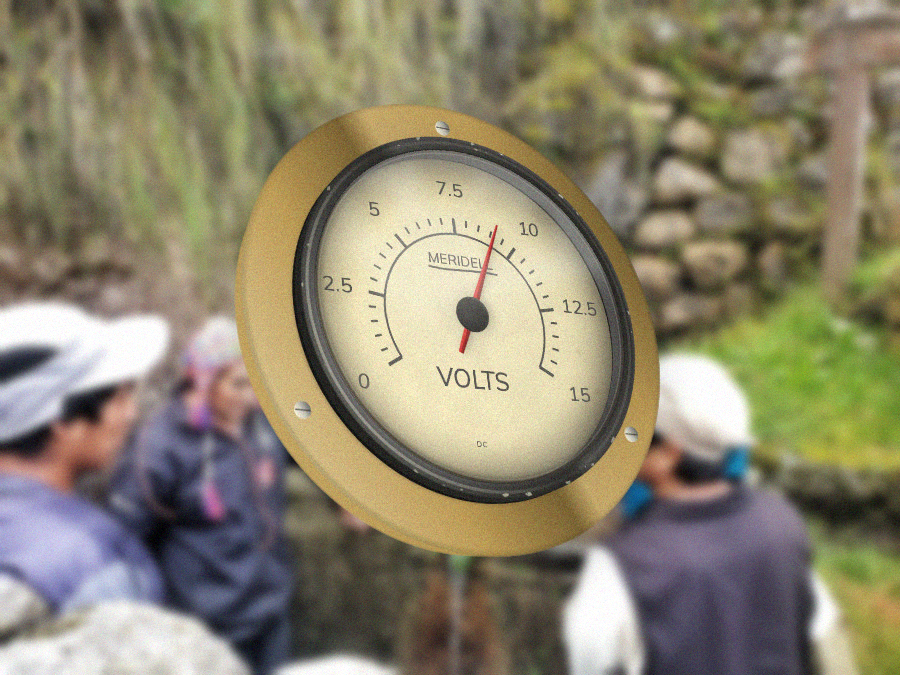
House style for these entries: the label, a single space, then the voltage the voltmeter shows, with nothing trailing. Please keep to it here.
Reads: 9 V
